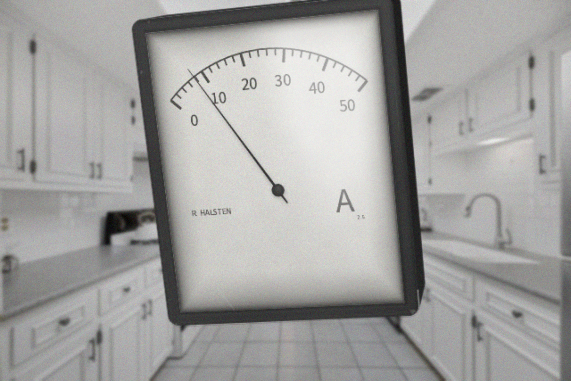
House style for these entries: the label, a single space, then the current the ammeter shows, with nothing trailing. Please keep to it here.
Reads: 8 A
